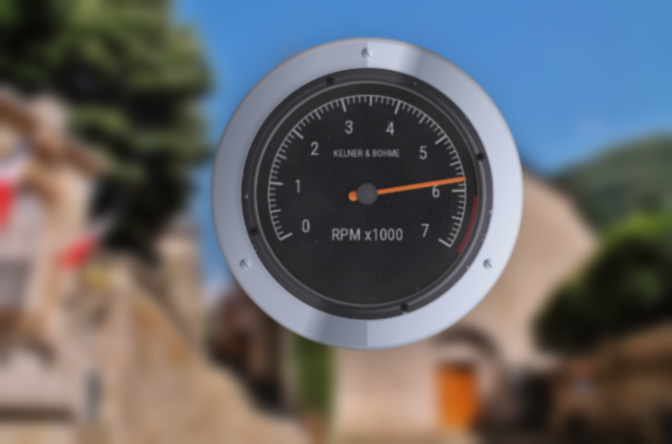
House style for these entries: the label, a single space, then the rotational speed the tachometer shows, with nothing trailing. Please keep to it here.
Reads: 5800 rpm
